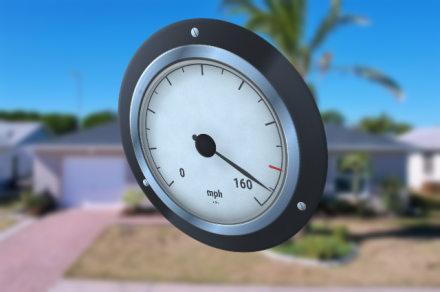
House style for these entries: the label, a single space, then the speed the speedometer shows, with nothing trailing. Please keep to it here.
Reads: 150 mph
